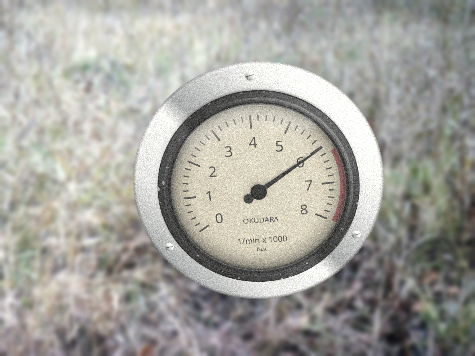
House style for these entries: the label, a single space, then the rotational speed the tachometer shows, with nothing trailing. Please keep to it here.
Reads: 6000 rpm
